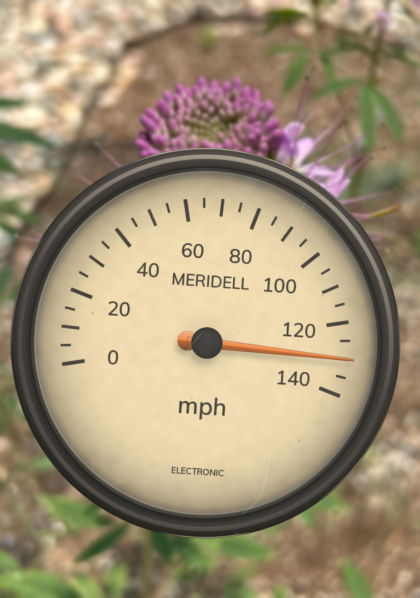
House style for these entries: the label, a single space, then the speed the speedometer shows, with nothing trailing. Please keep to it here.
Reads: 130 mph
